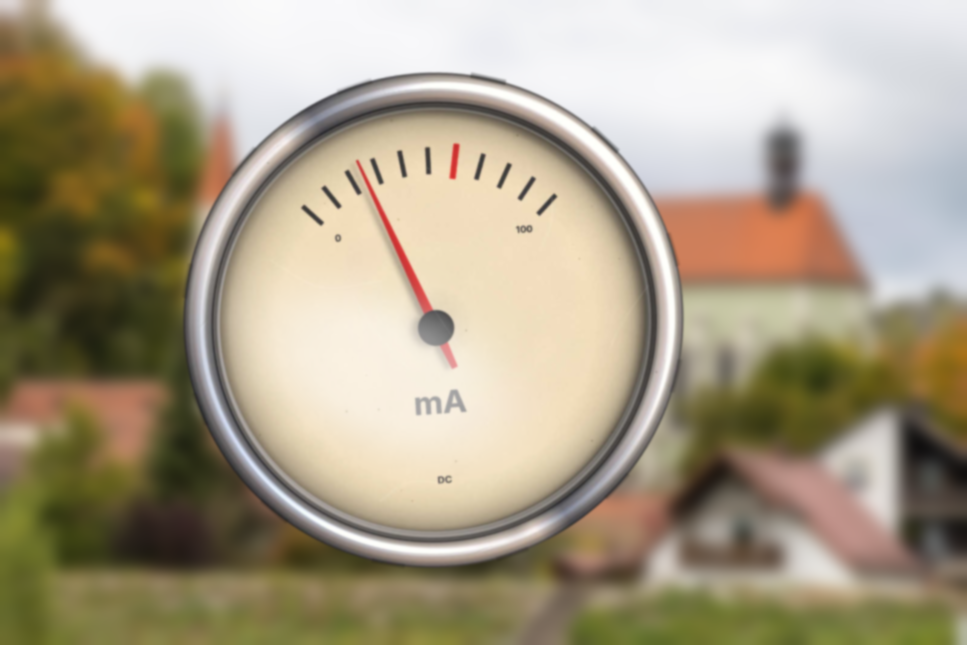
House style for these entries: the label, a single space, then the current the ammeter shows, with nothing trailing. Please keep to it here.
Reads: 25 mA
